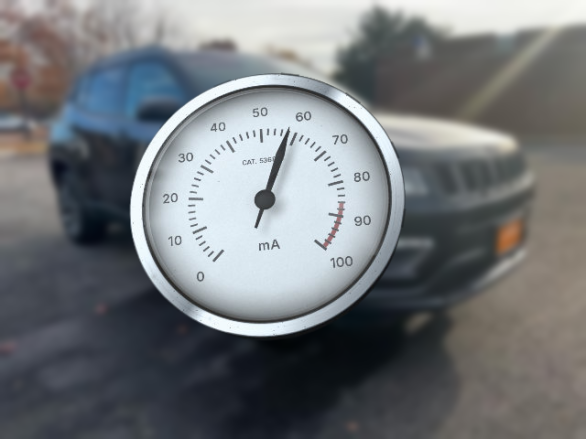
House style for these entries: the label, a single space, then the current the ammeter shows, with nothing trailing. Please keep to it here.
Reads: 58 mA
